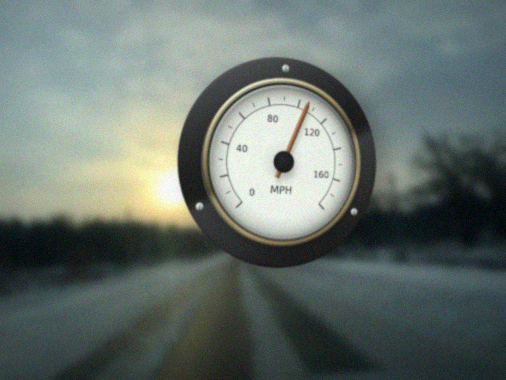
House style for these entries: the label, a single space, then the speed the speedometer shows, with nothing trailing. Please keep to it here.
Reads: 105 mph
